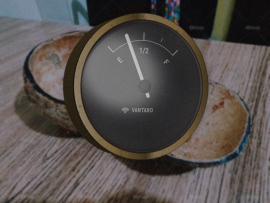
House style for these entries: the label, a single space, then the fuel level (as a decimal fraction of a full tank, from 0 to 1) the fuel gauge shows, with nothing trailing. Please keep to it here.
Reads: 0.25
